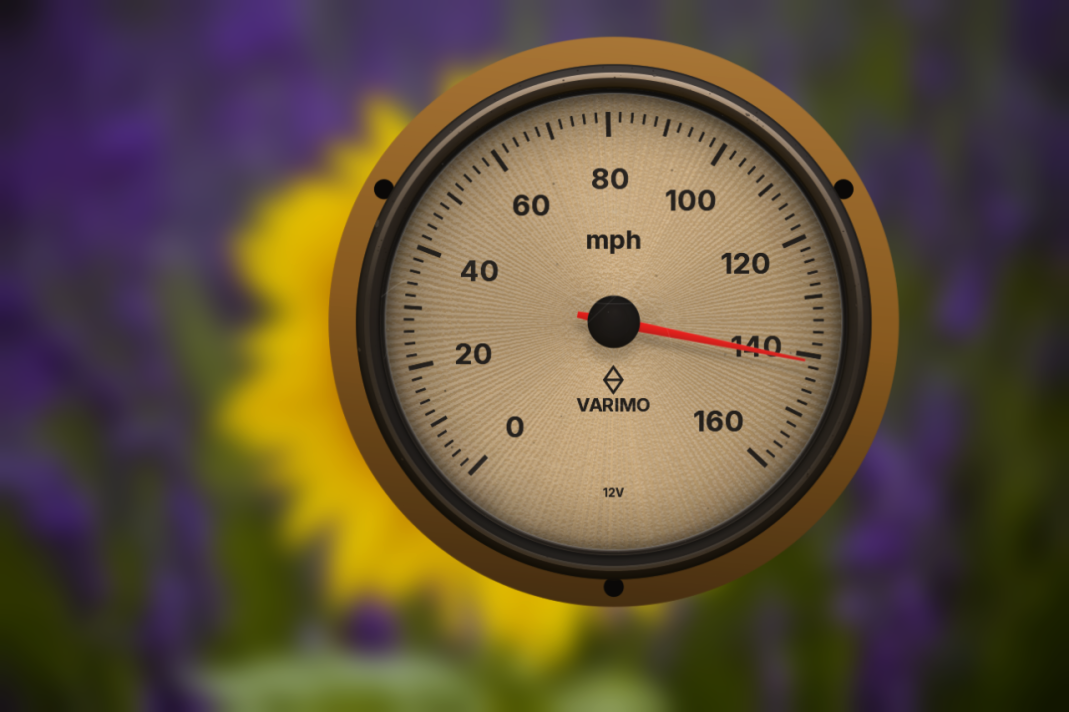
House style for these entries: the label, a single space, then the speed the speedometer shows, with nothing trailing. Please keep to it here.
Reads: 141 mph
